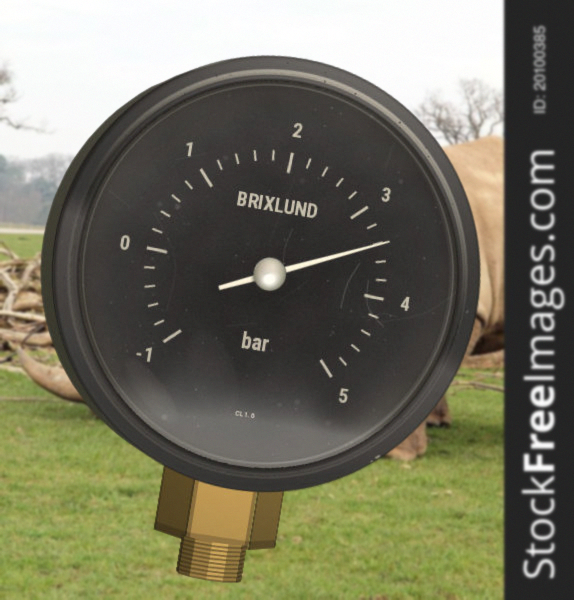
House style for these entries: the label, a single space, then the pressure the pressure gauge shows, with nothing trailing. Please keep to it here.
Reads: 3.4 bar
